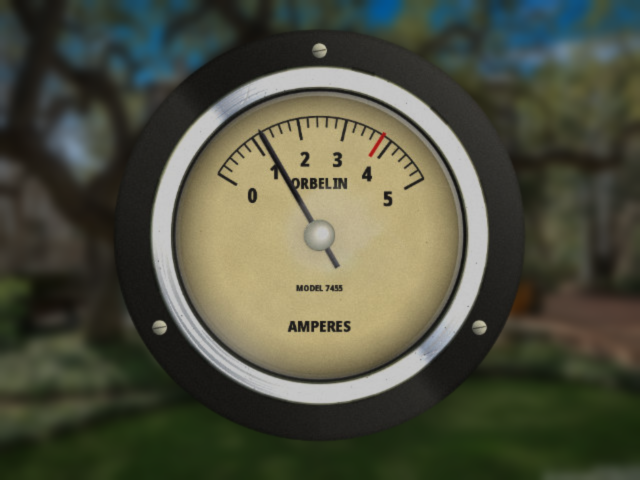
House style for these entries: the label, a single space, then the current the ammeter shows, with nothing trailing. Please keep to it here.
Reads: 1.2 A
